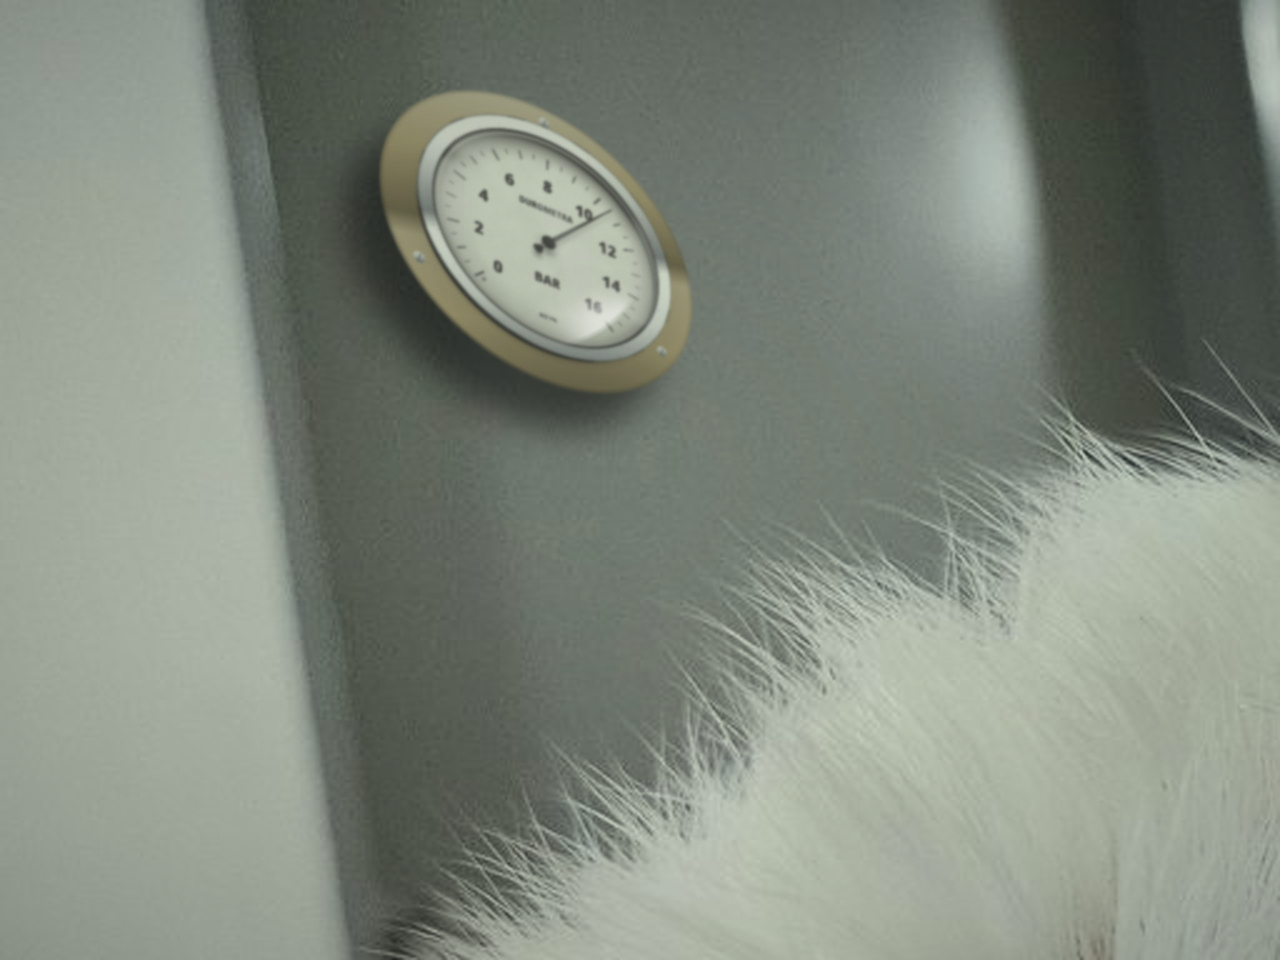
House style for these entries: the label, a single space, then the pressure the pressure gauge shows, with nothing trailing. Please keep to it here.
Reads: 10.5 bar
